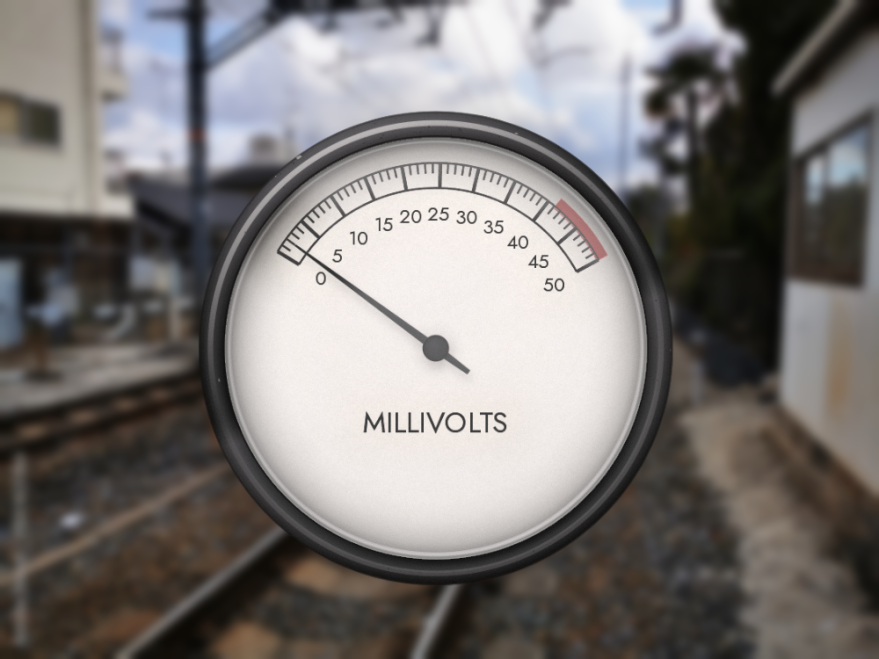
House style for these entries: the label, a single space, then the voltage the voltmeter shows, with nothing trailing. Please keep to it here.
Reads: 2 mV
